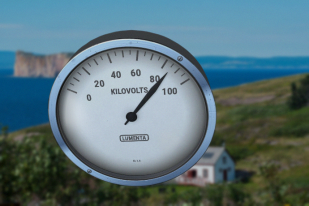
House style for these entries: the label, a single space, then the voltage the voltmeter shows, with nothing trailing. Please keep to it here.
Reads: 85 kV
